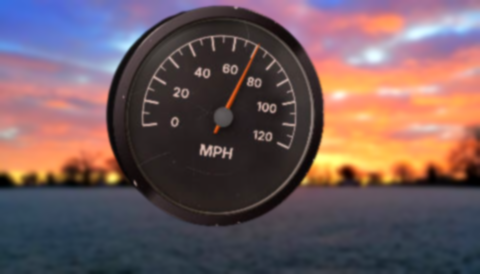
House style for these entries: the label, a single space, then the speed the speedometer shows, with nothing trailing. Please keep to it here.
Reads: 70 mph
